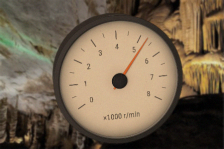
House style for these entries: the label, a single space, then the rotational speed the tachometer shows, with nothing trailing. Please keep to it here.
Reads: 5250 rpm
